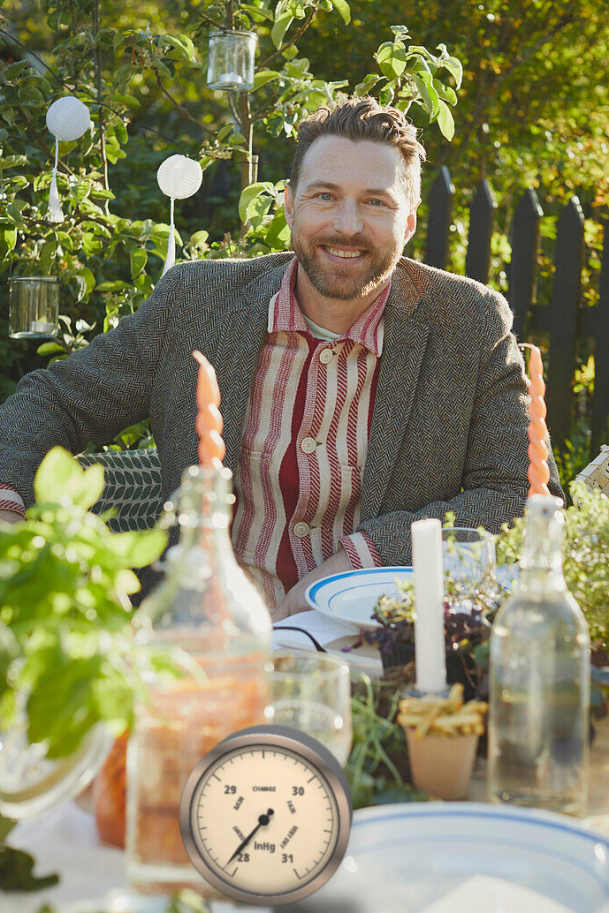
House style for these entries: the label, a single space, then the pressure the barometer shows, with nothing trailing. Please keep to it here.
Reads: 28.1 inHg
